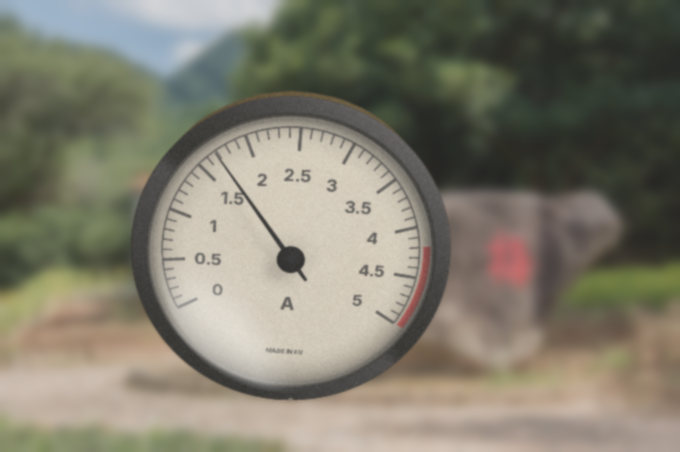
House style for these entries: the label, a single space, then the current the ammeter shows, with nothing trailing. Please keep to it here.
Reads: 1.7 A
